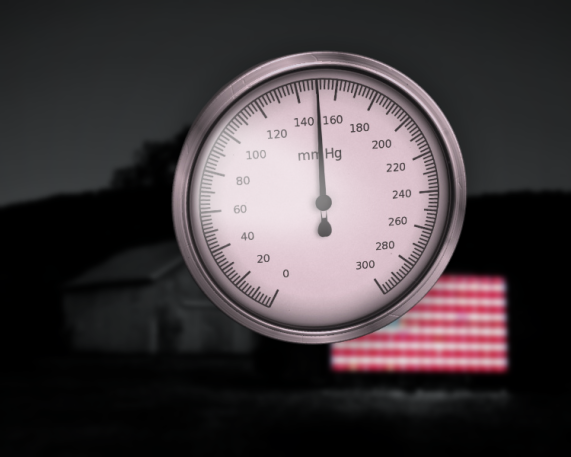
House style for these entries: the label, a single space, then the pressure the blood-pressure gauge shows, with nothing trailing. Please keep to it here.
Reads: 150 mmHg
